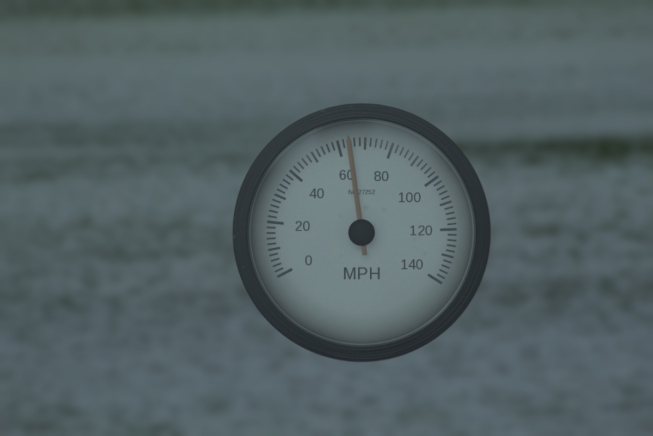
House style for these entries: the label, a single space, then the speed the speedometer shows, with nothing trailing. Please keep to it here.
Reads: 64 mph
